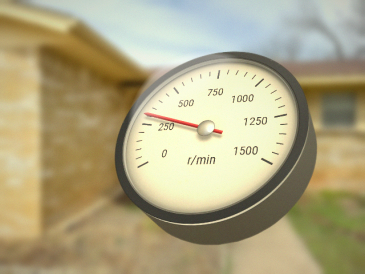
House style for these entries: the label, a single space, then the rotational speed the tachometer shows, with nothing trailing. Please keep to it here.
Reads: 300 rpm
